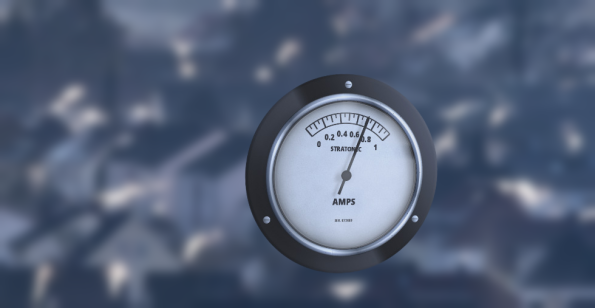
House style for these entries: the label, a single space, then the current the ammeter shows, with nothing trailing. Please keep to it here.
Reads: 0.7 A
